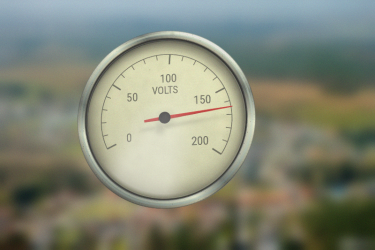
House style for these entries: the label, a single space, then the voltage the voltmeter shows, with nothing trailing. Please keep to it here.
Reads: 165 V
